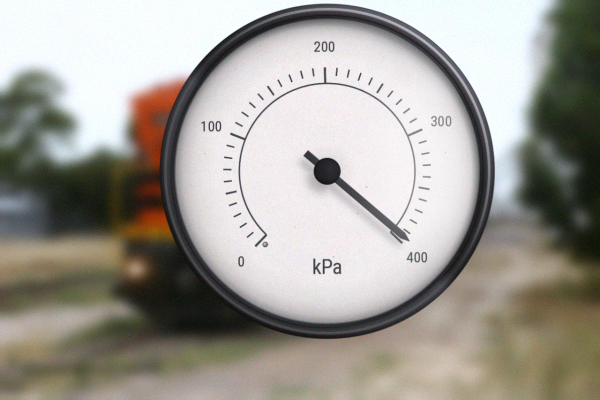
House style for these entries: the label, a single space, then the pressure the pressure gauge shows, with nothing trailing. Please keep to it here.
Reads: 395 kPa
